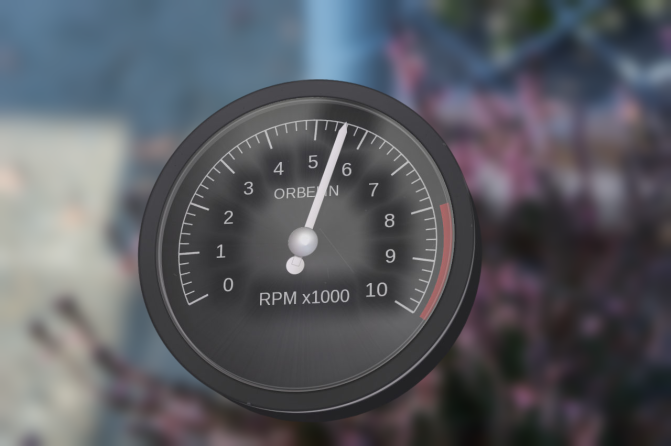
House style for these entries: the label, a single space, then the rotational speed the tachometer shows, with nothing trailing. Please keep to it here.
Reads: 5600 rpm
